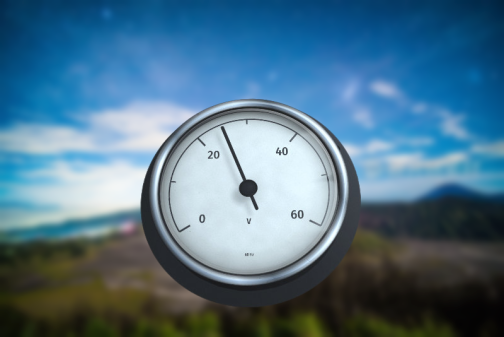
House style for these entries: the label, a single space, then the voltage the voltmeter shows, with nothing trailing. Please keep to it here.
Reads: 25 V
